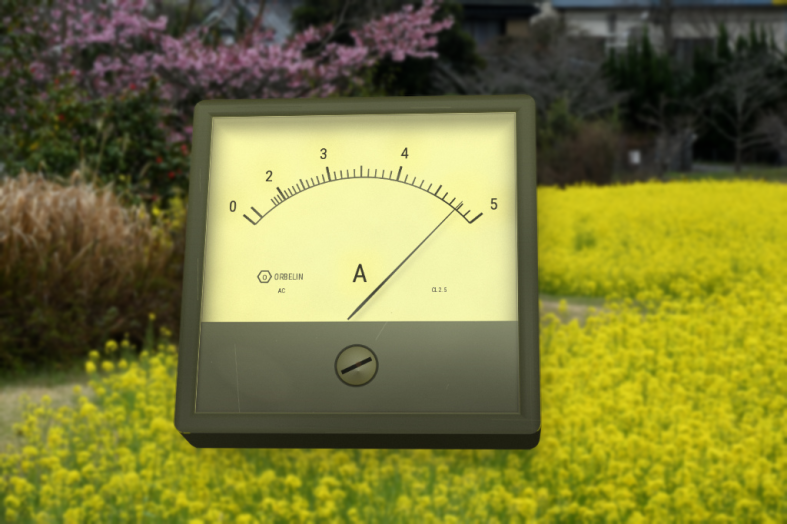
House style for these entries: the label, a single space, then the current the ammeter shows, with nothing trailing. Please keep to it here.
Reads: 4.8 A
